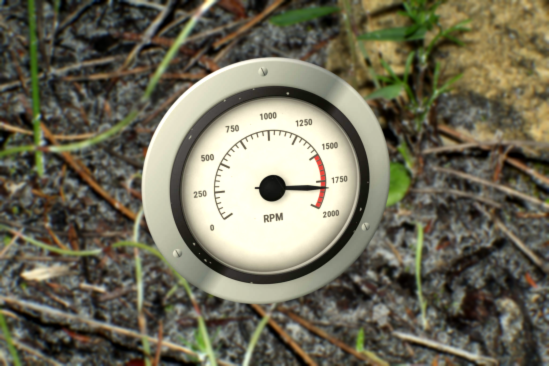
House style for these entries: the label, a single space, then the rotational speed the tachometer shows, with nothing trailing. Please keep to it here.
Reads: 1800 rpm
